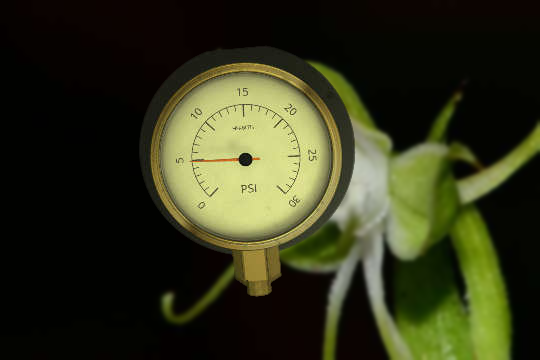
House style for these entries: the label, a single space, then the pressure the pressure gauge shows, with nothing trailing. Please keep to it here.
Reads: 5 psi
